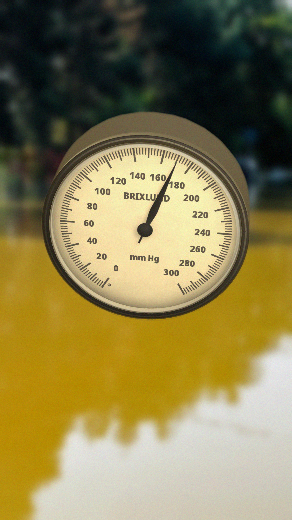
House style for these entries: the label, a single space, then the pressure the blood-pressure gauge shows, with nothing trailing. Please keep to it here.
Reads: 170 mmHg
